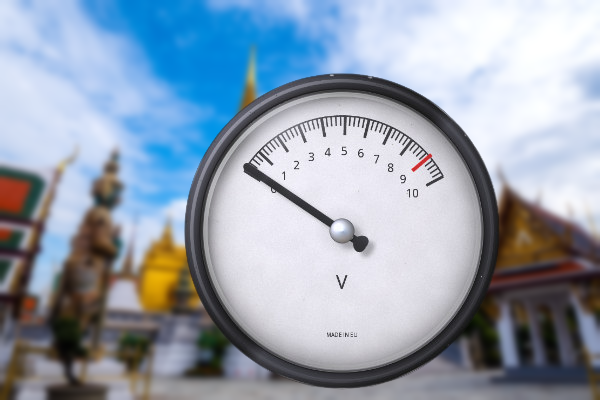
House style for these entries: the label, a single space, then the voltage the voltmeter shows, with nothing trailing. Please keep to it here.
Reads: 0.2 V
